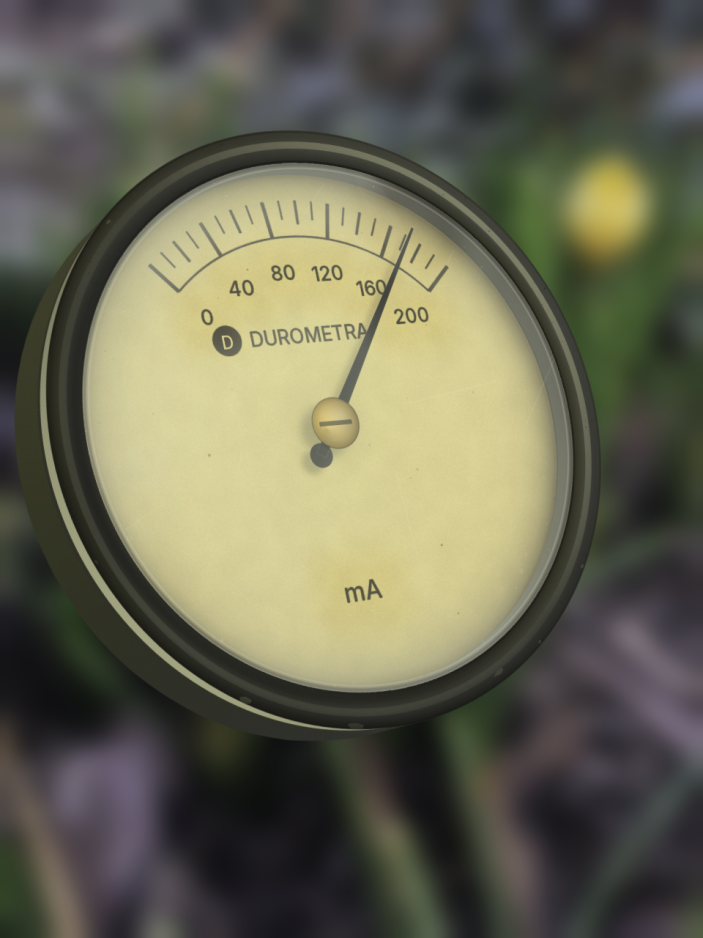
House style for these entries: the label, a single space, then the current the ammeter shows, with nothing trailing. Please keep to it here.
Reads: 170 mA
